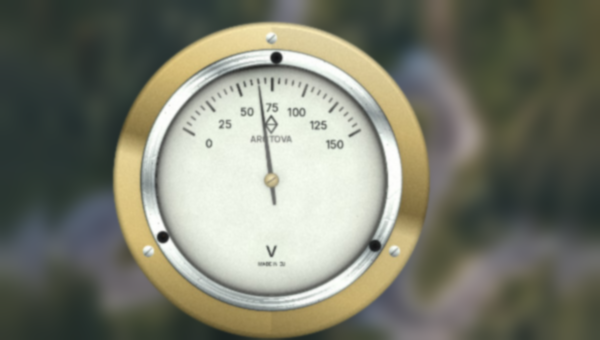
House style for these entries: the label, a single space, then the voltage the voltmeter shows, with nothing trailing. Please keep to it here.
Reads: 65 V
